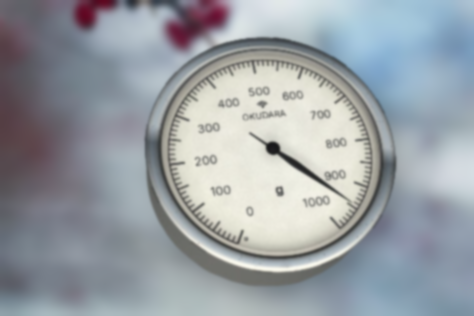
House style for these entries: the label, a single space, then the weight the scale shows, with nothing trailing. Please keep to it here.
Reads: 950 g
